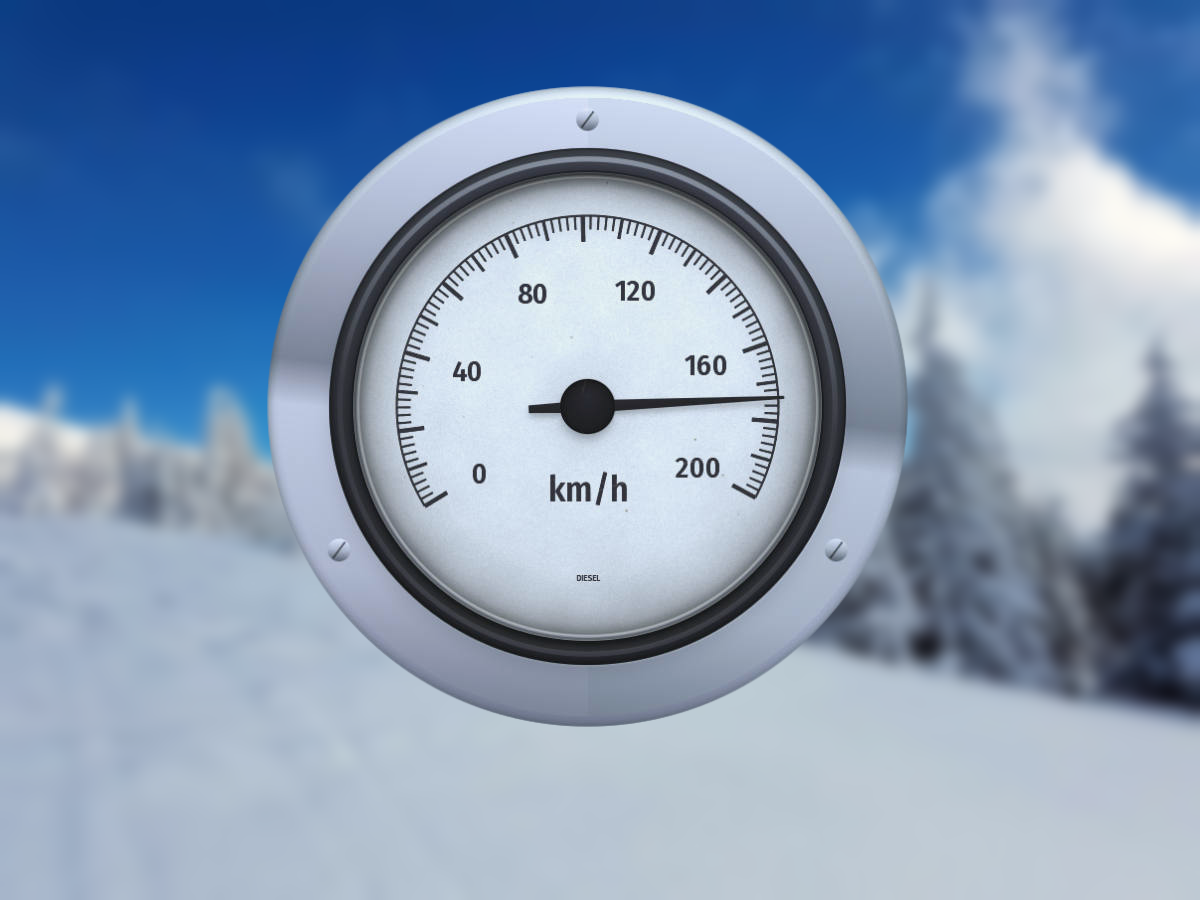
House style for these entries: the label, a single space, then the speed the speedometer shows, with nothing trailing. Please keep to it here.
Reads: 174 km/h
